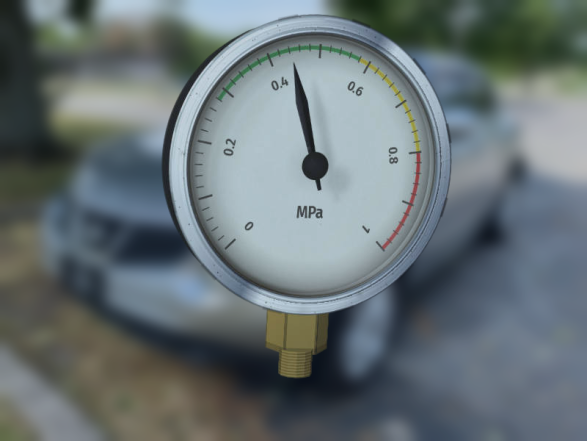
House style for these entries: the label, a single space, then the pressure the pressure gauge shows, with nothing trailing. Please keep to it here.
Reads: 0.44 MPa
